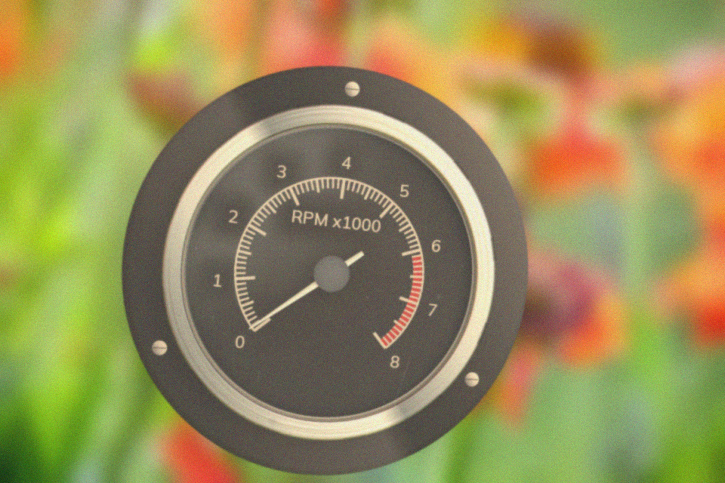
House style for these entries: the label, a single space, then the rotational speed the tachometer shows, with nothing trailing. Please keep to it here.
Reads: 100 rpm
